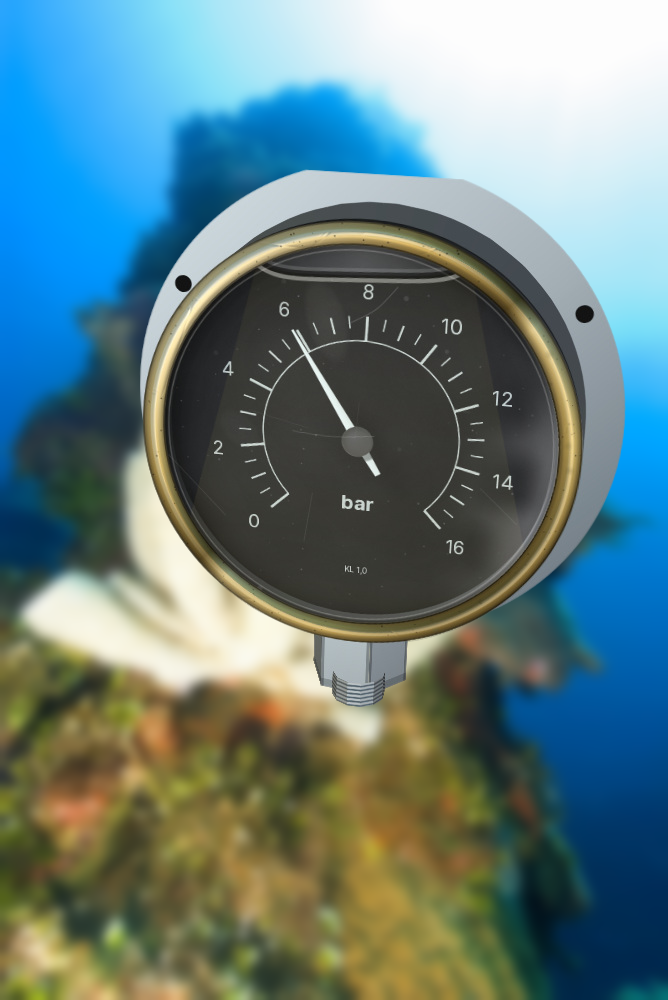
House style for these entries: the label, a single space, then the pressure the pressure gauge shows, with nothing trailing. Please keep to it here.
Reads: 6 bar
